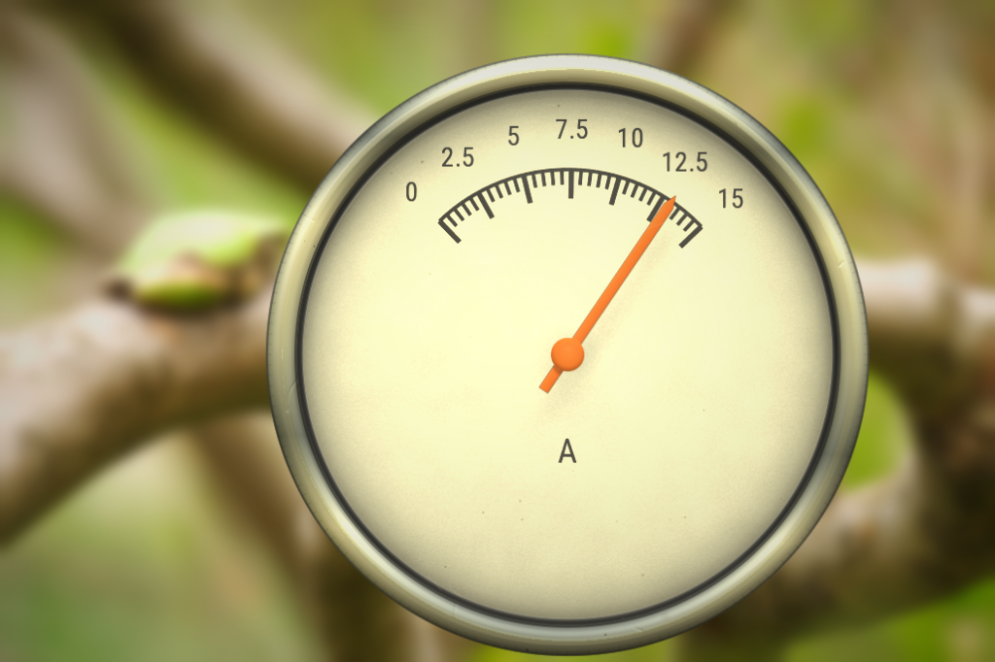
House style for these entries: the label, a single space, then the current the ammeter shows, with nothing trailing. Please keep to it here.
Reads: 13 A
